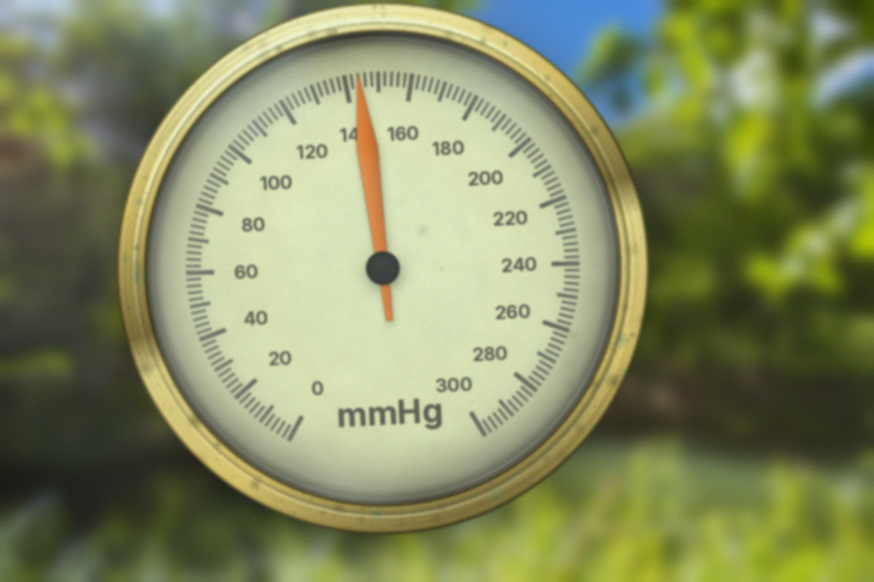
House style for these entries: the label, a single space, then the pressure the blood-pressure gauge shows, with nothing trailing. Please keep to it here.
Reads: 144 mmHg
